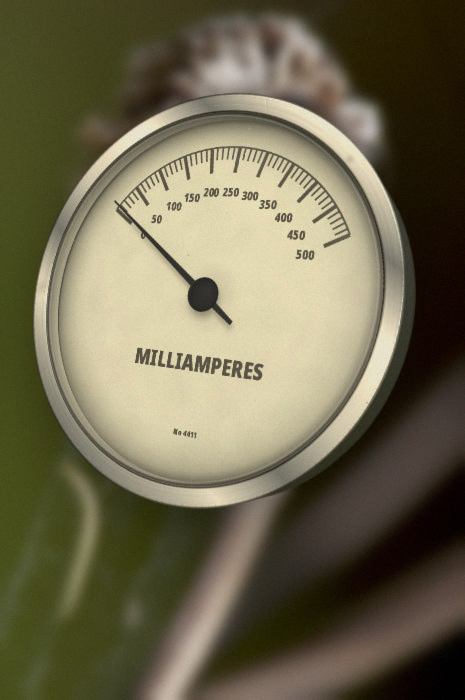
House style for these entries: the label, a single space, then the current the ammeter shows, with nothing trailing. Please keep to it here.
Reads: 10 mA
